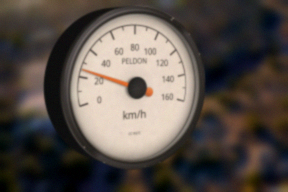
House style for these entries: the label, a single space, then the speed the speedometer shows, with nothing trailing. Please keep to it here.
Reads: 25 km/h
